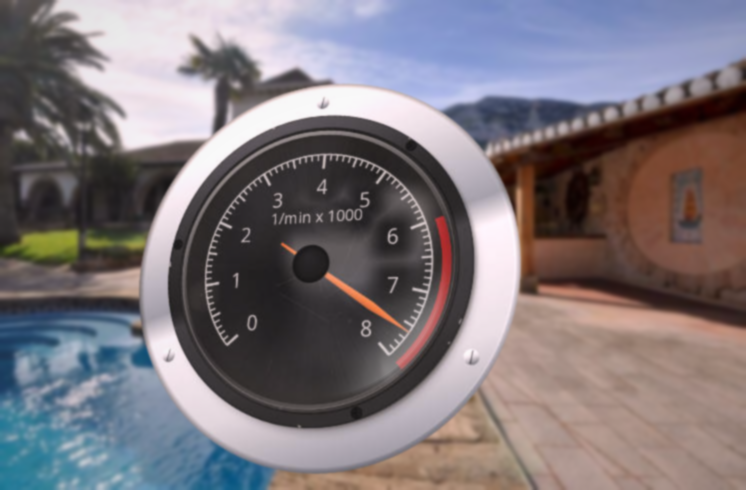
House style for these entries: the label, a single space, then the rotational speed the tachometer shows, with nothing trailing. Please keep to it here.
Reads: 7600 rpm
